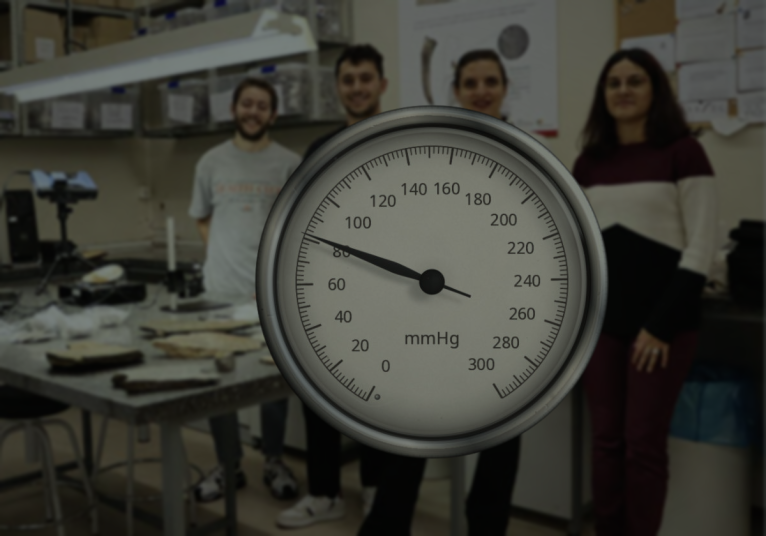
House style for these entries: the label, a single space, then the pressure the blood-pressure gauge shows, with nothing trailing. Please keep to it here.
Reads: 82 mmHg
